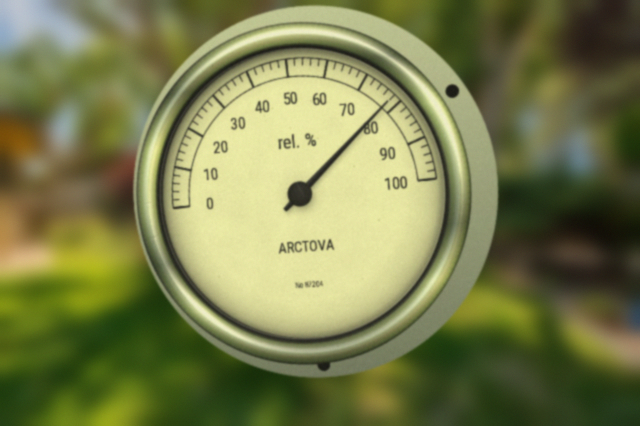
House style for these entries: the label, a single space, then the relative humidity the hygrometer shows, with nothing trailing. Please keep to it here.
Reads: 78 %
